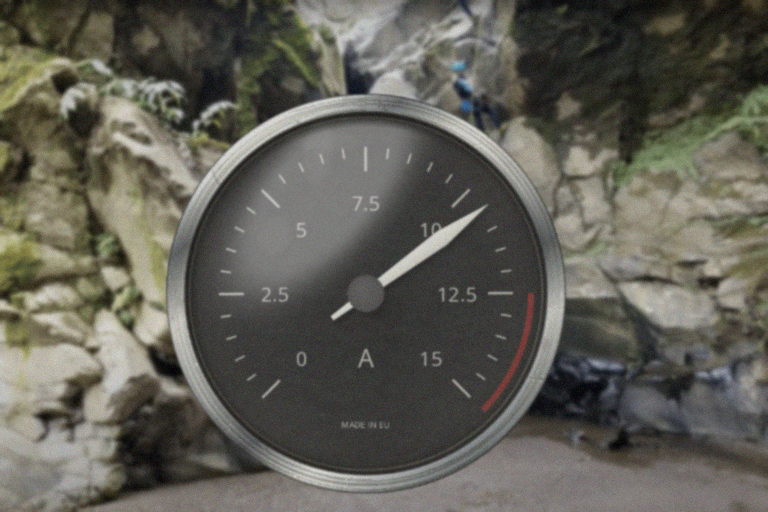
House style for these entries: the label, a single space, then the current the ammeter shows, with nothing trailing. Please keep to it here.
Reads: 10.5 A
